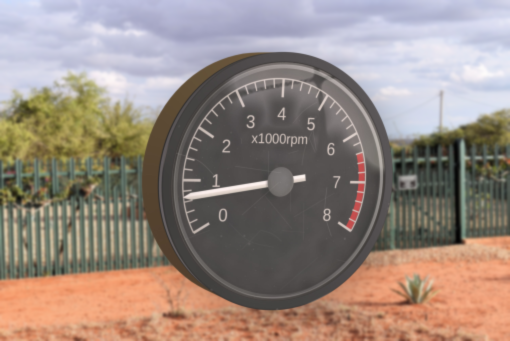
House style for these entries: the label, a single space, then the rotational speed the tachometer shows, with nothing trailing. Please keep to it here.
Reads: 700 rpm
